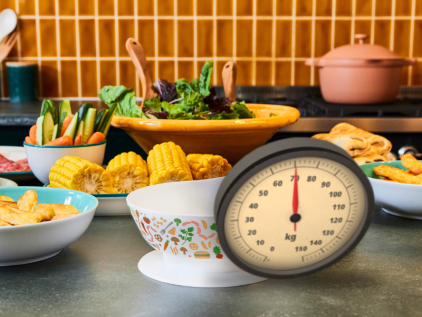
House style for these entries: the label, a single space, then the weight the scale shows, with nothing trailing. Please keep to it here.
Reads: 70 kg
